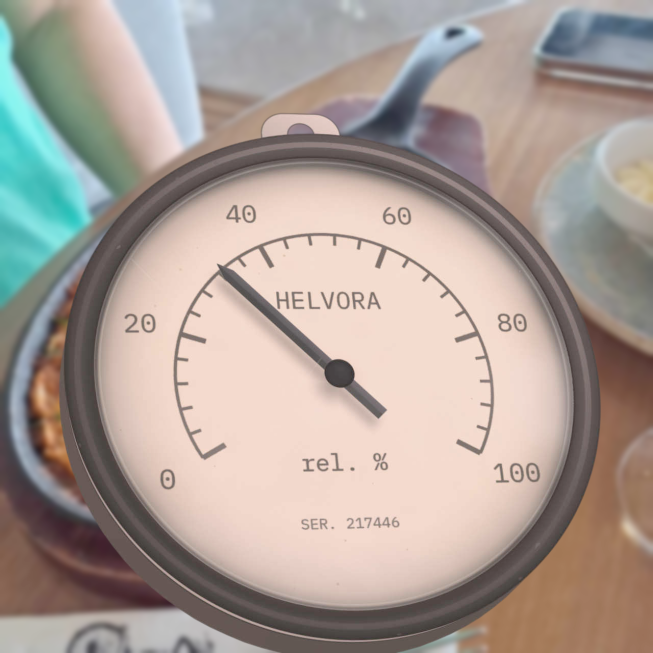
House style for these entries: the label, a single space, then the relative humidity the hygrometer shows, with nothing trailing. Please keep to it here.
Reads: 32 %
